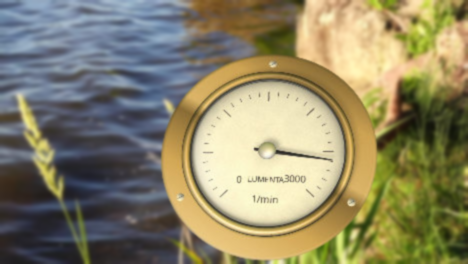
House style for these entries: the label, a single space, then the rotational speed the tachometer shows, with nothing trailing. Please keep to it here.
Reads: 2600 rpm
